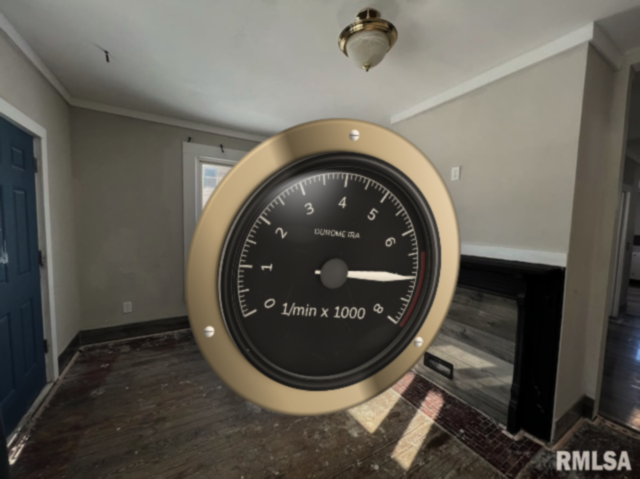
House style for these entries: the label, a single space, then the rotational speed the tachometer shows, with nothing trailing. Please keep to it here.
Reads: 7000 rpm
